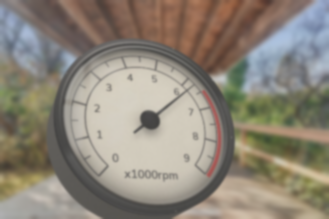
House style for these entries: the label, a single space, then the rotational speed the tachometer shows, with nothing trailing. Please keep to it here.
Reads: 6250 rpm
